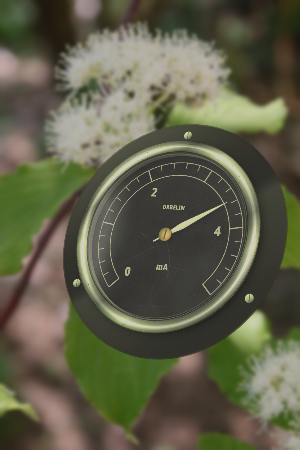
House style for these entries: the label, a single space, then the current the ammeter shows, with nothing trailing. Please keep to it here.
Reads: 3.6 mA
